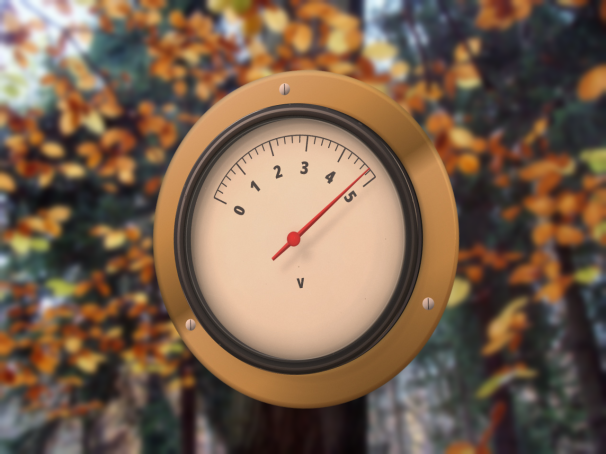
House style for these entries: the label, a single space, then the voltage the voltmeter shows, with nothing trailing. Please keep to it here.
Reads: 4.8 V
